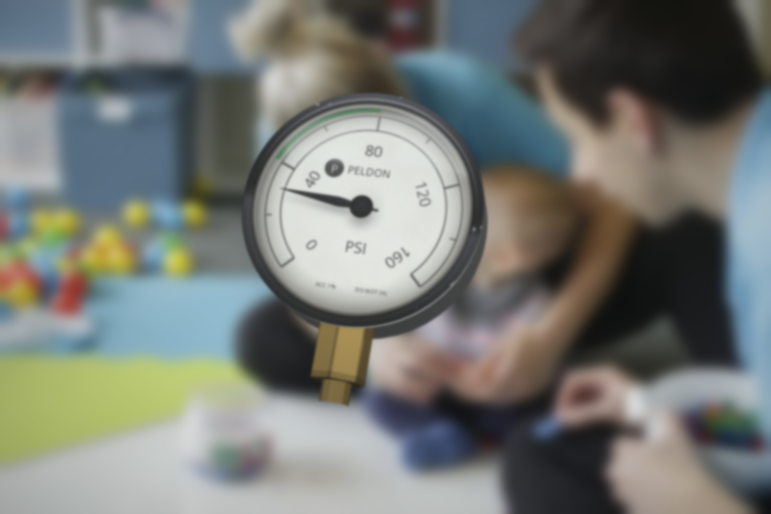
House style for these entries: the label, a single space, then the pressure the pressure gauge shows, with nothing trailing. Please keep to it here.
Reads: 30 psi
